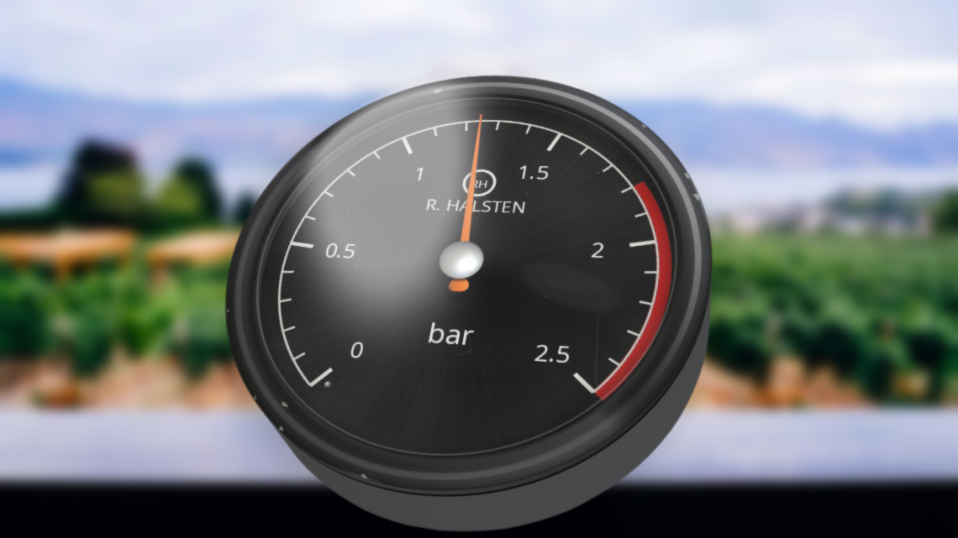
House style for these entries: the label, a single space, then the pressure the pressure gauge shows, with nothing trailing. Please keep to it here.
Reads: 1.25 bar
